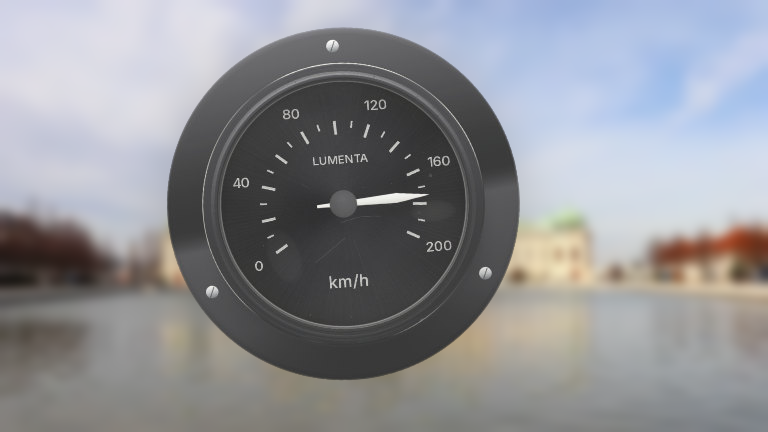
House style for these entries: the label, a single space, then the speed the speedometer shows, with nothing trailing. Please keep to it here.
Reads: 175 km/h
